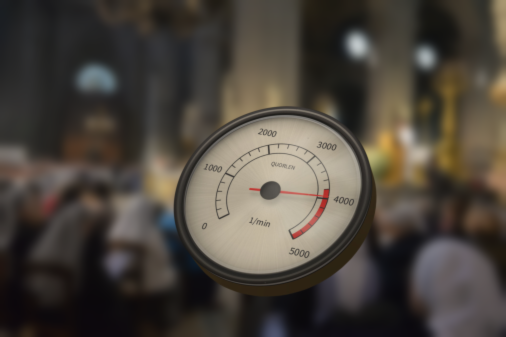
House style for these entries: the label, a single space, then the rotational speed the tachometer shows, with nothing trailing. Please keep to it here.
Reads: 4000 rpm
